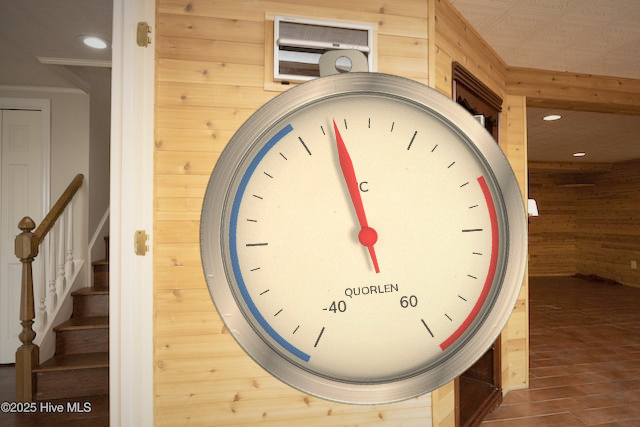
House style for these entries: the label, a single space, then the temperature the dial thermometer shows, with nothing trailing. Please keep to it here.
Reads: 6 °C
